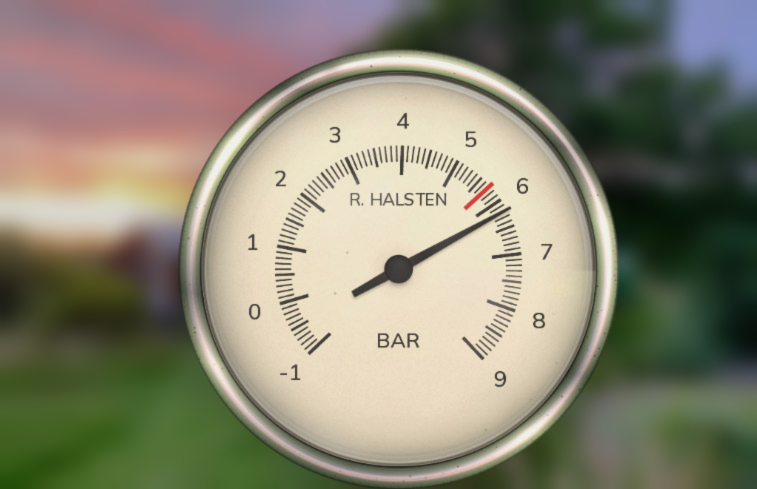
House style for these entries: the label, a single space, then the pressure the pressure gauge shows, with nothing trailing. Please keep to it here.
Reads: 6.2 bar
